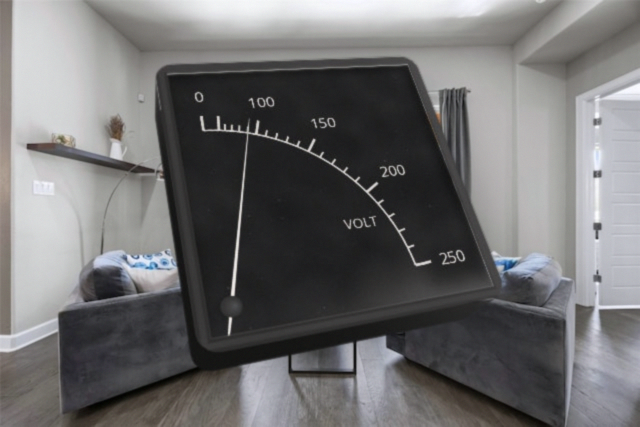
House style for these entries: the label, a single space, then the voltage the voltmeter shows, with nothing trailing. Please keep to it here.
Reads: 90 V
